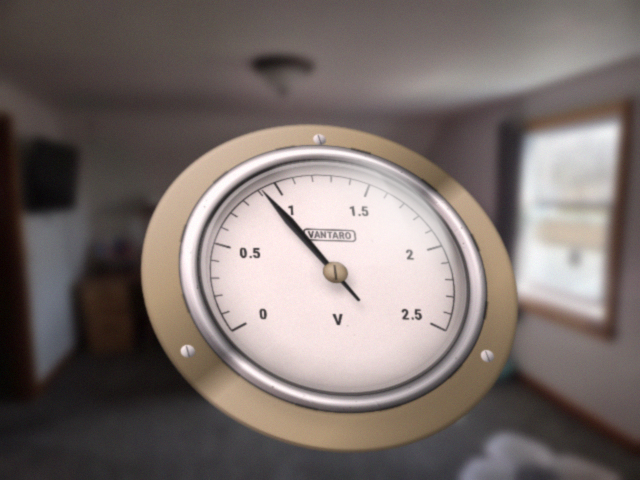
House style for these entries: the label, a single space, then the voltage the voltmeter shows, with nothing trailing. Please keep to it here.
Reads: 0.9 V
